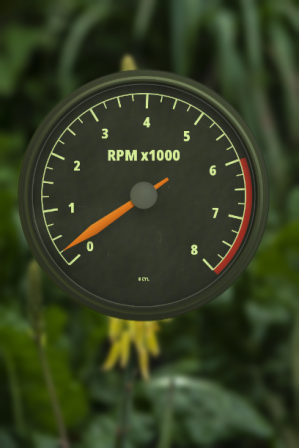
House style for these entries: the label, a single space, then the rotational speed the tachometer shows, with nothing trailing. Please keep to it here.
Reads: 250 rpm
